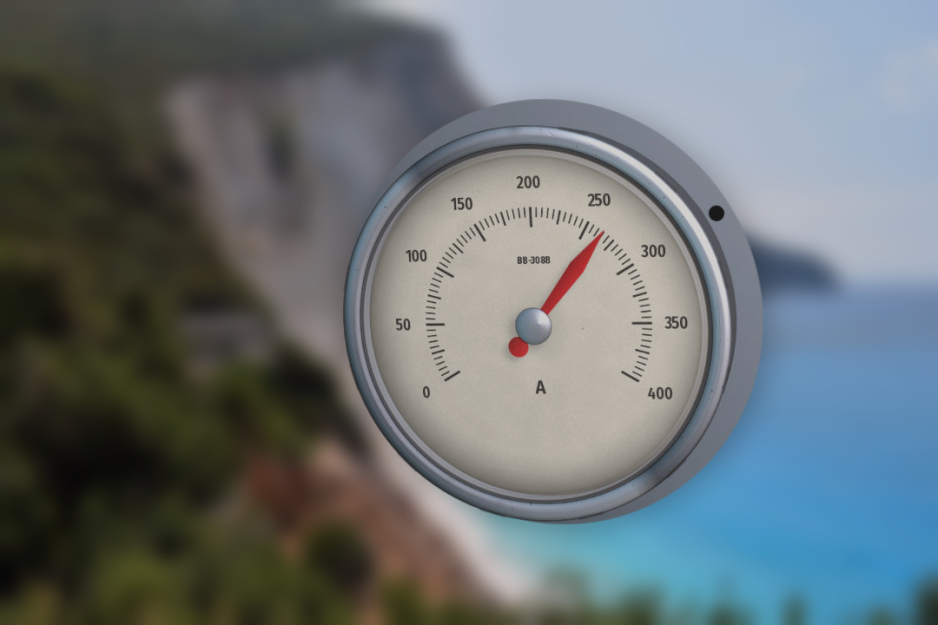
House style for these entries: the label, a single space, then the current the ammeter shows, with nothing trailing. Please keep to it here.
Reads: 265 A
